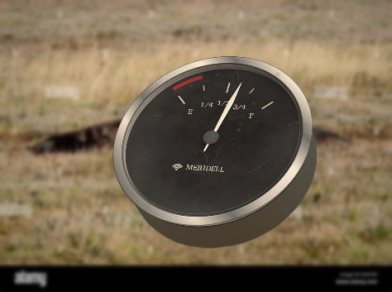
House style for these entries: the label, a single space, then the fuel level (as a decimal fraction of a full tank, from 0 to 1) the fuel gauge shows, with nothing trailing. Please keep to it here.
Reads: 0.625
